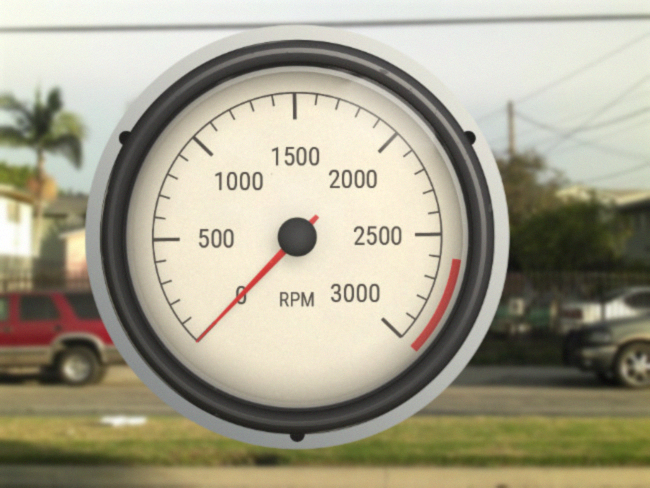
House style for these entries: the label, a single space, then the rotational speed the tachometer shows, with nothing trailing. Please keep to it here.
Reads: 0 rpm
